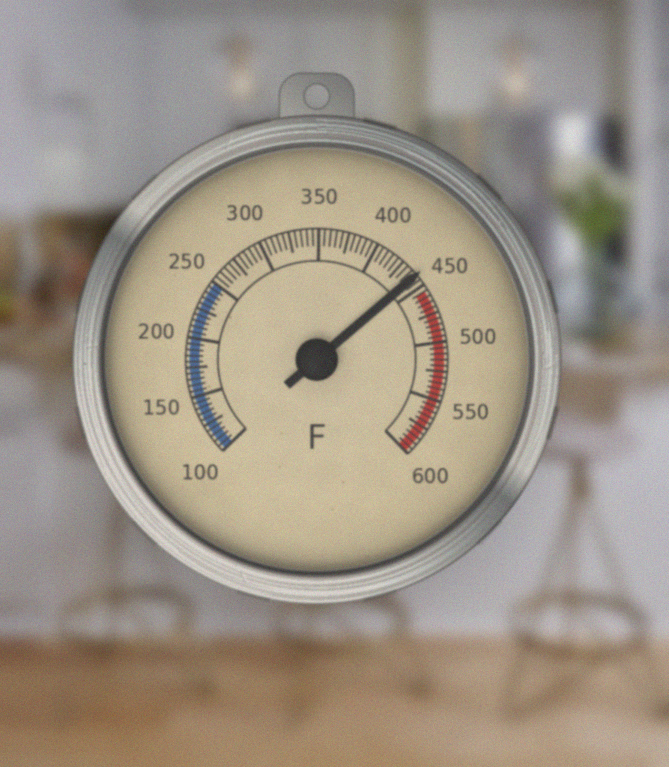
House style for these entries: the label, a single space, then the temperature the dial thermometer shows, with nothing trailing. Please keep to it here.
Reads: 440 °F
